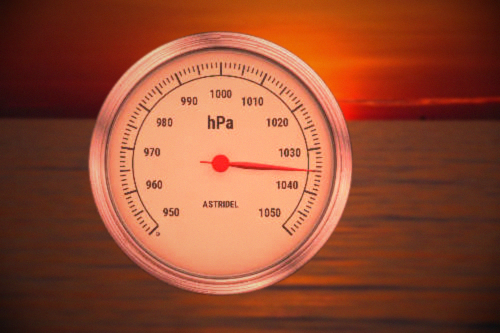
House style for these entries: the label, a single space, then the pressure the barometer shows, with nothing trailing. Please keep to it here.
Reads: 1035 hPa
